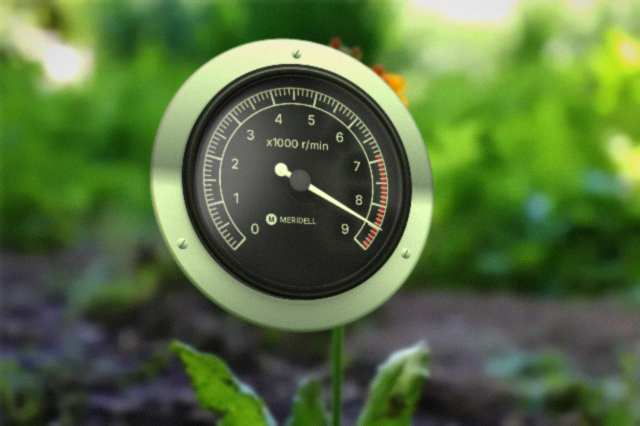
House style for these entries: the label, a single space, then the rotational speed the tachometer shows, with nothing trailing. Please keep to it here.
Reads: 8500 rpm
